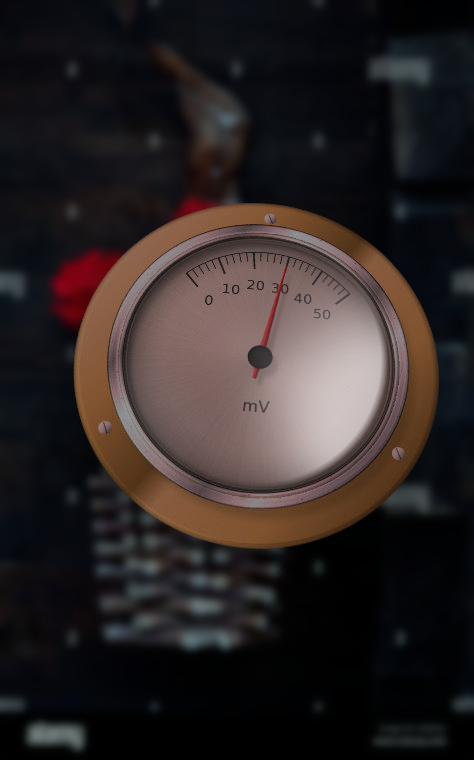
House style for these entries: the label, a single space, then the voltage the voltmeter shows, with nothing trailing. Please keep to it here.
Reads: 30 mV
